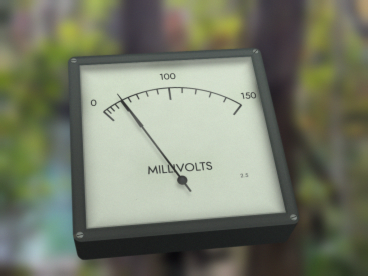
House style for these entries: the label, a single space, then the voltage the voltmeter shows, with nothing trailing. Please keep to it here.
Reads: 50 mV
